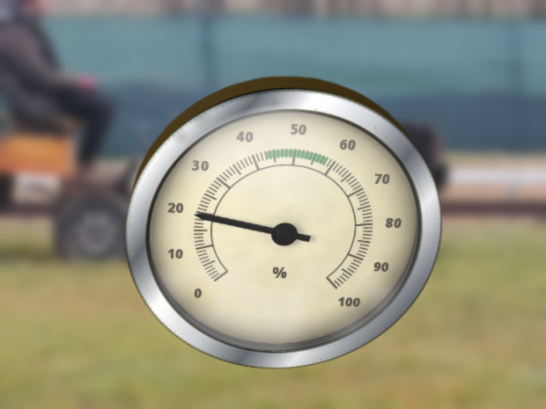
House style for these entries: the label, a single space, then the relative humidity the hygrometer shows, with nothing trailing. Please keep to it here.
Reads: 20 %
